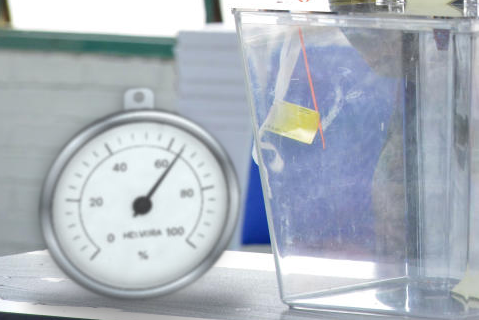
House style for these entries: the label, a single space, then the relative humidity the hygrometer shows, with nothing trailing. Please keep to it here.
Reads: 64 %
